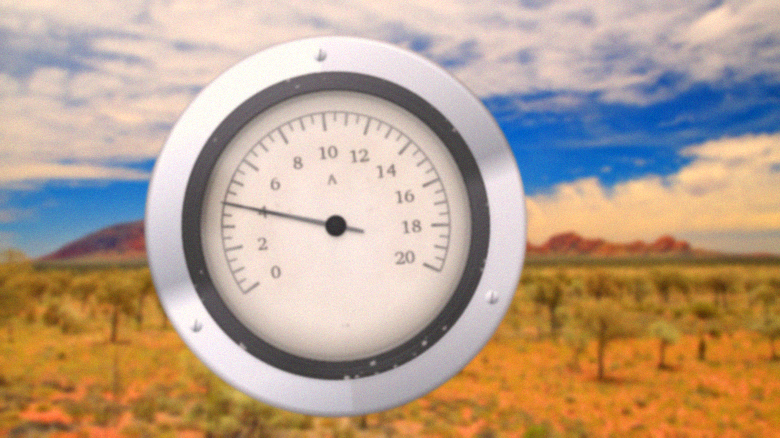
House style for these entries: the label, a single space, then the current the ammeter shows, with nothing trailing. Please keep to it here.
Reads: 4 A
